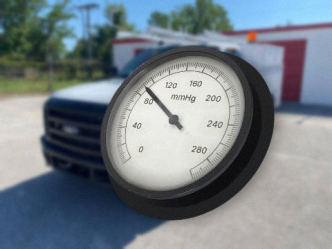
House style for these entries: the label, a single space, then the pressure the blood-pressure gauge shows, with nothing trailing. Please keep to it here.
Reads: 90 mmHg
